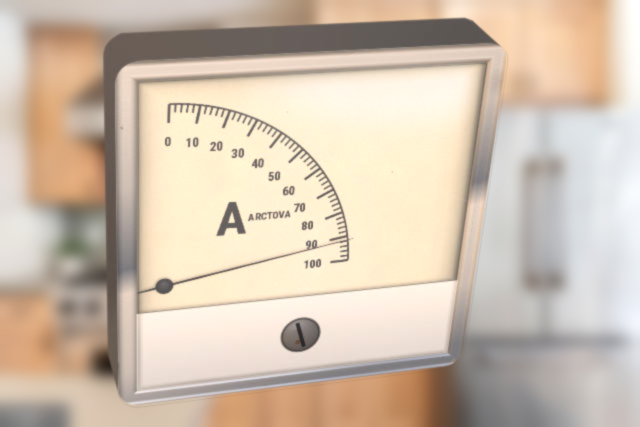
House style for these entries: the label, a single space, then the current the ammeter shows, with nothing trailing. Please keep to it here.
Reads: 90 A
